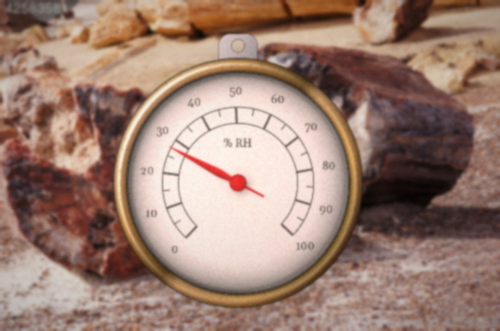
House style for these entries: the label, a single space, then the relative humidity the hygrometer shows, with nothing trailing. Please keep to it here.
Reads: 27.5 %
